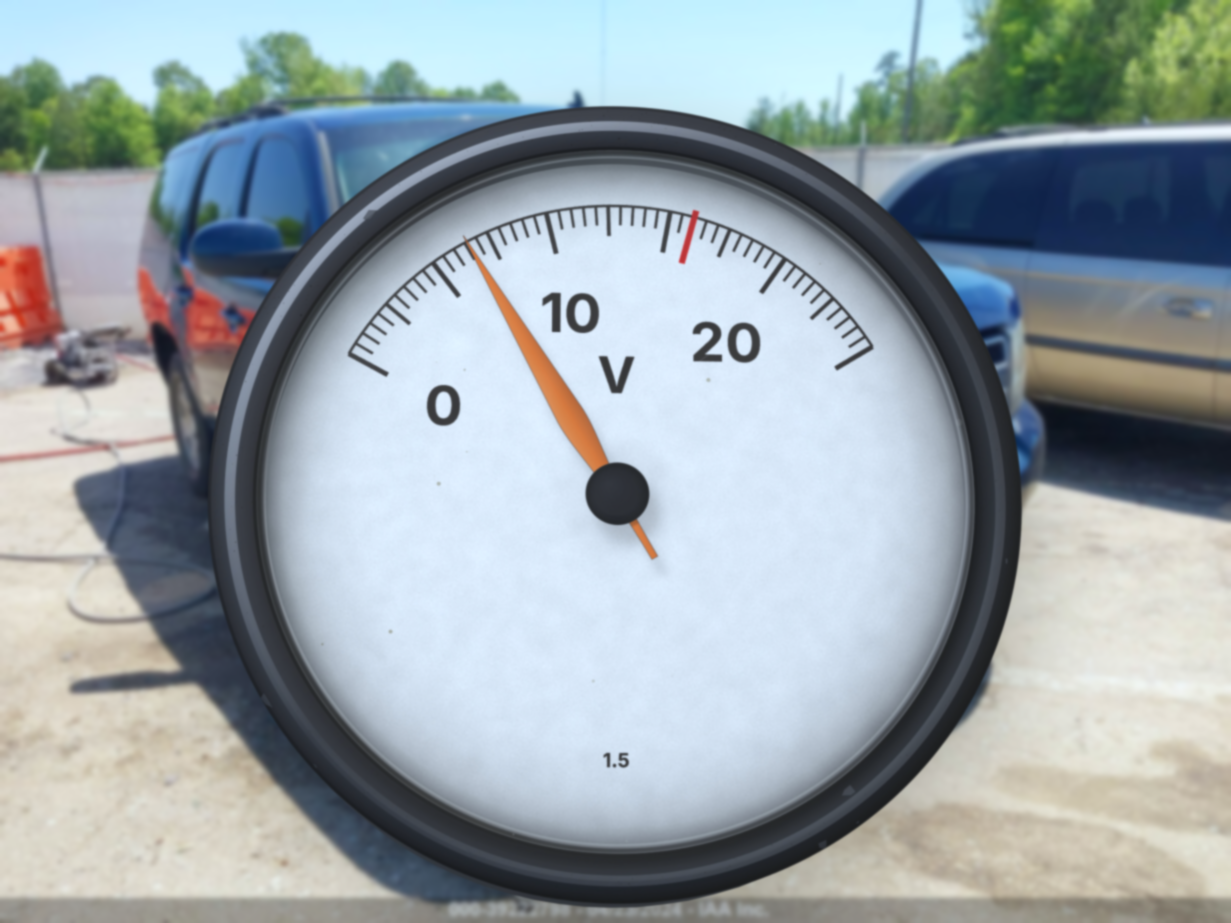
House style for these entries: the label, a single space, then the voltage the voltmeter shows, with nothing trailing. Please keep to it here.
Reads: 6.5 V
